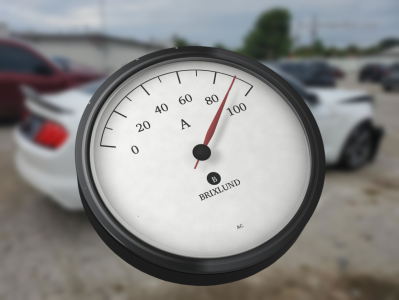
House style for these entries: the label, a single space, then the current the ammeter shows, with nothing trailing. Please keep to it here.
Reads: 90 A
